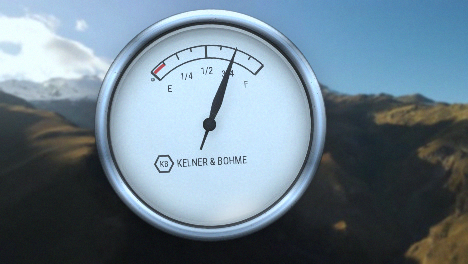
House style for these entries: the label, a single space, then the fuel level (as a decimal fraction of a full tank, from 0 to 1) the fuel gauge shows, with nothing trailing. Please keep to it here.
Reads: 0.75
